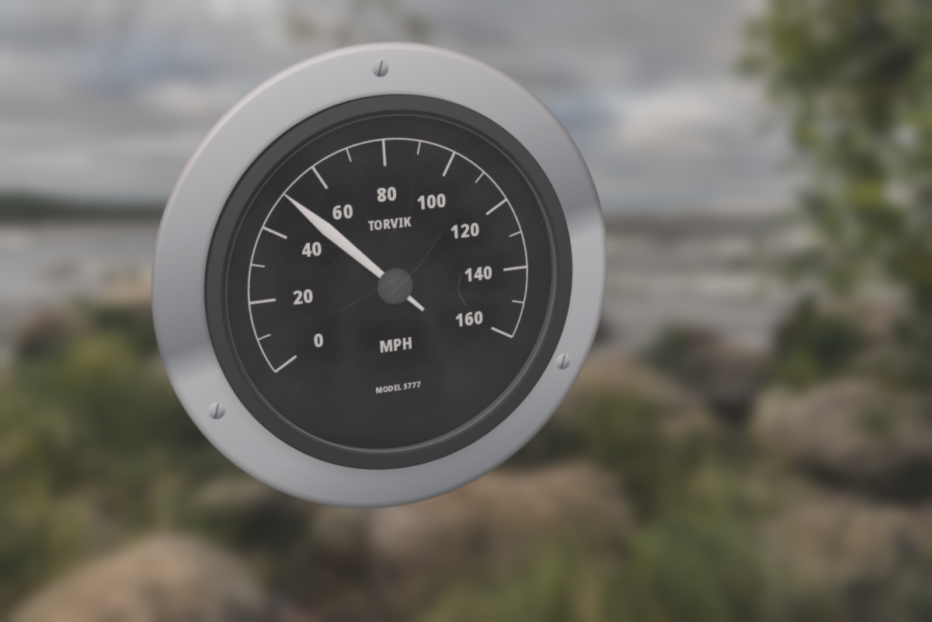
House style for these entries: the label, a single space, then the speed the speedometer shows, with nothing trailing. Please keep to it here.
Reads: 50 mph
